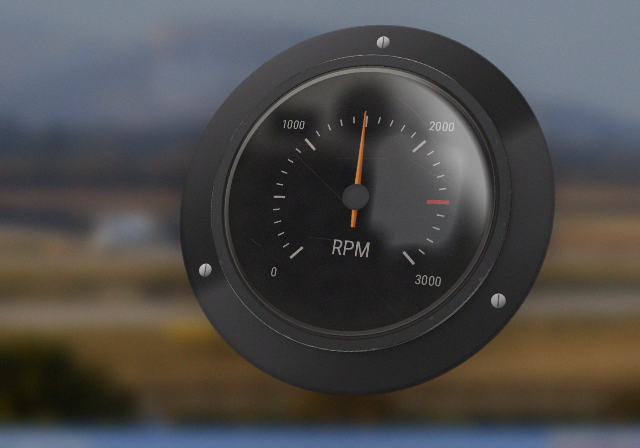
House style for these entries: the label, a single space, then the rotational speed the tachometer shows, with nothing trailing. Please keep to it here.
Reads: 1500 rpm
